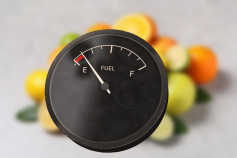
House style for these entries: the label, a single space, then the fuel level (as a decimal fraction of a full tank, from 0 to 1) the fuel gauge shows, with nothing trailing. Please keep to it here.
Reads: 0.125
